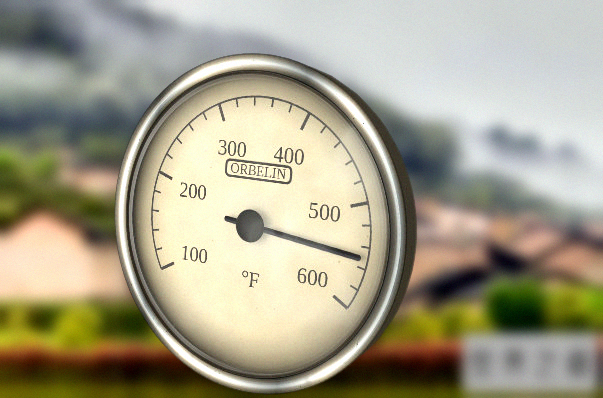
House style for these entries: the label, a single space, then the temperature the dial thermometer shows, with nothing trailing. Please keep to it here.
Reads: 550 °F
